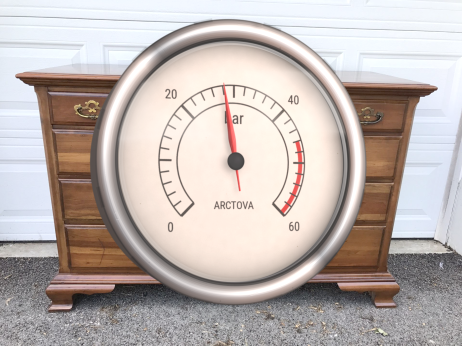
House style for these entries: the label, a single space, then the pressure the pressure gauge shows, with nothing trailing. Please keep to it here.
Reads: 28 bar
